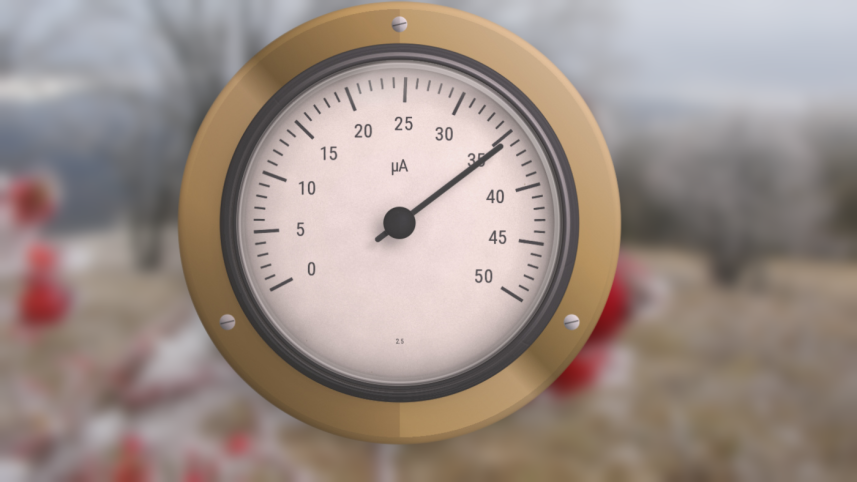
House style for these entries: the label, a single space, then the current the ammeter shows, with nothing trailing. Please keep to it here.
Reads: 35.5 µA
